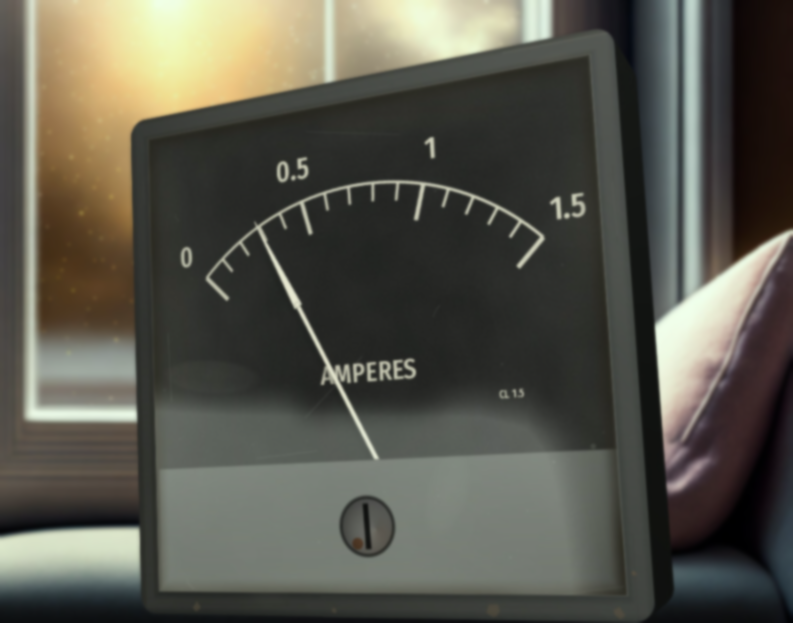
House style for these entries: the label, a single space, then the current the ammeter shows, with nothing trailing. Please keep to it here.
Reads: 0.3 A
